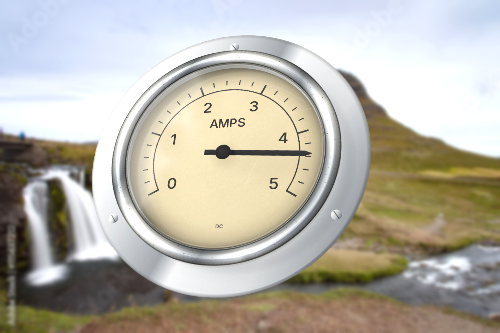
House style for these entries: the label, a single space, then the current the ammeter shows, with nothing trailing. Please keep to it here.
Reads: 4.4 A
